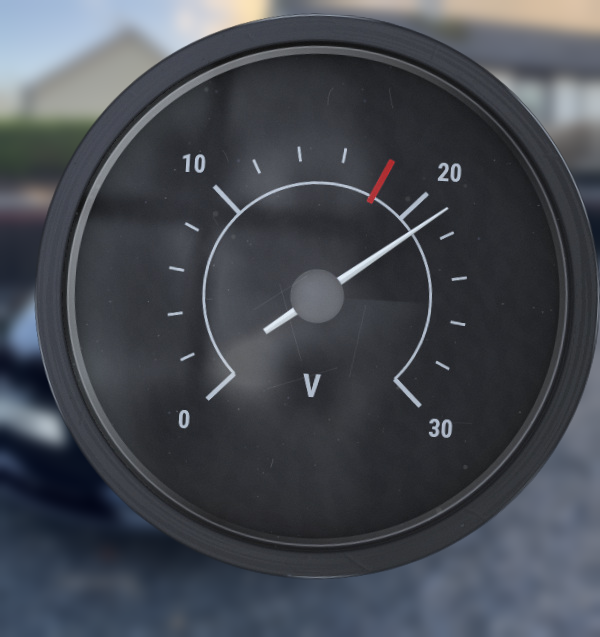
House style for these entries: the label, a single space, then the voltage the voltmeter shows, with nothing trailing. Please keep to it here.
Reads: 21 V
